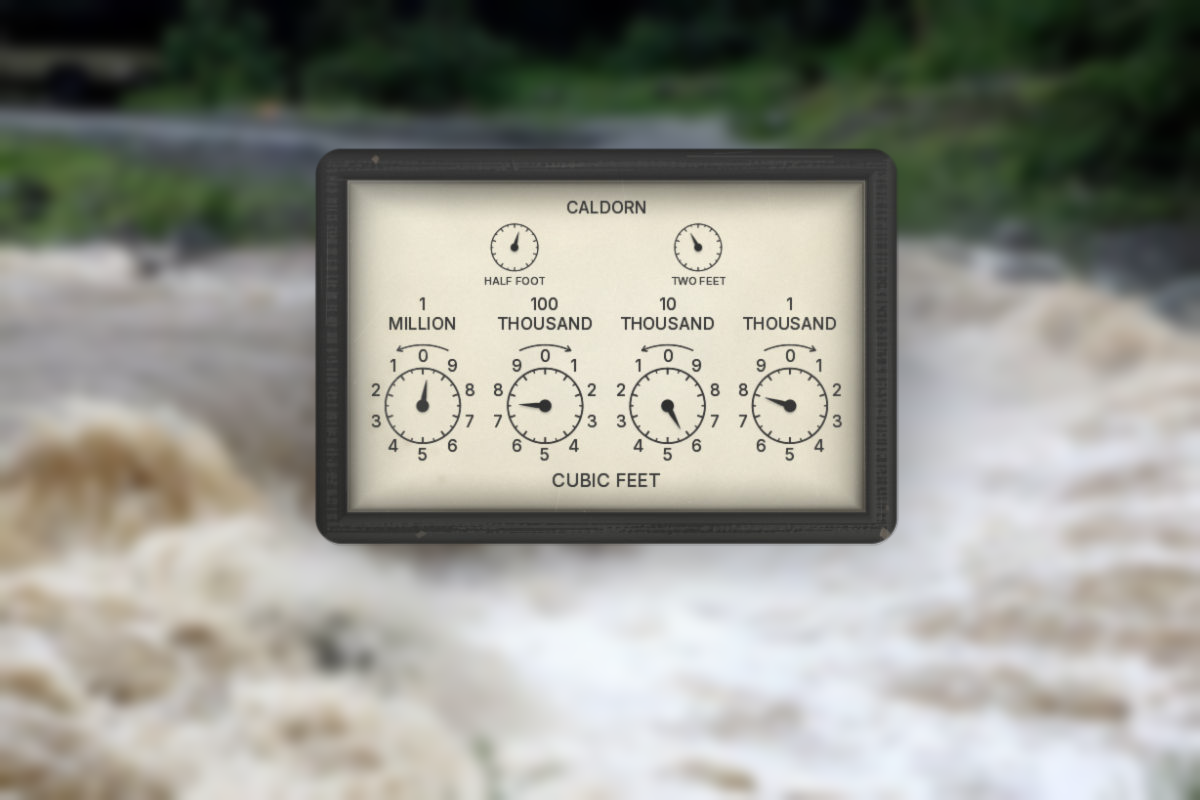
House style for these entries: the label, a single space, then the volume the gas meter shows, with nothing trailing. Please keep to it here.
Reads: 975800 ft³
